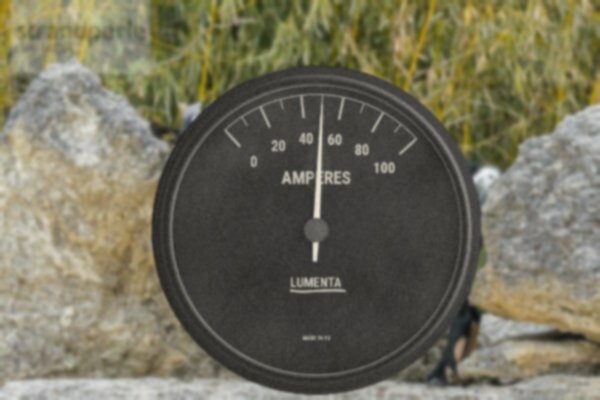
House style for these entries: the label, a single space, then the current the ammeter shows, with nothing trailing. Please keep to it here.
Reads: 50 A
